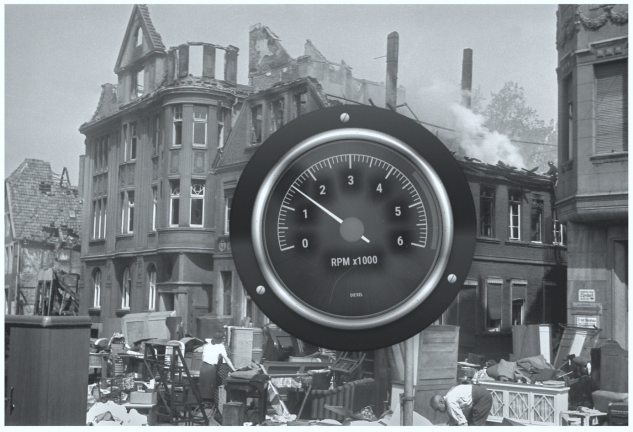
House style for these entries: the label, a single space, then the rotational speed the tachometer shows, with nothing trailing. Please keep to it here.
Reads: 1500 rpm
